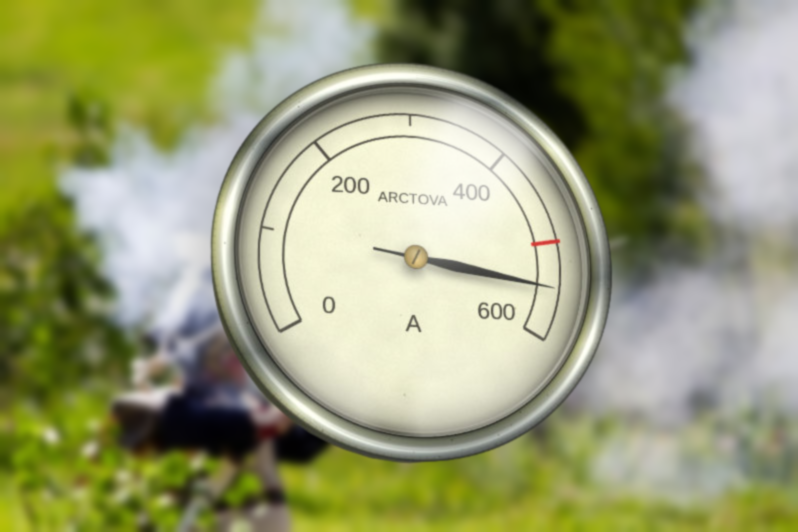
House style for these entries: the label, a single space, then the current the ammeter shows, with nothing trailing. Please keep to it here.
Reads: 550 A
